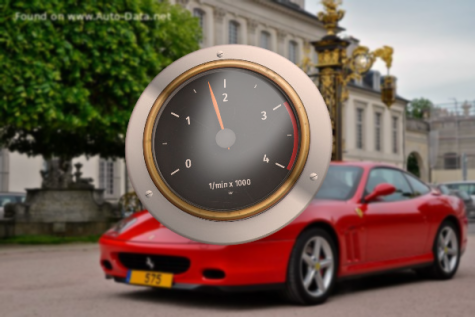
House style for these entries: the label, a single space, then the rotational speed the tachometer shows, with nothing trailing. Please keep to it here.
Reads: 1750 rpm
